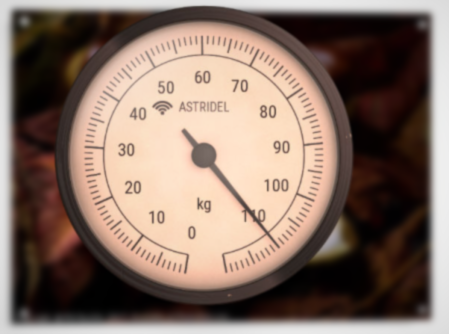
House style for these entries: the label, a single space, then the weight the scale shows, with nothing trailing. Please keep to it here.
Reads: 110 kg
